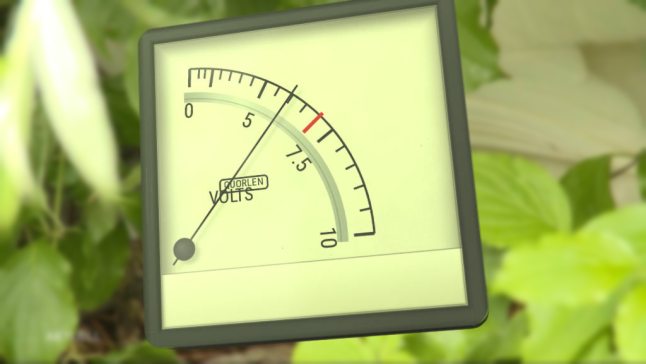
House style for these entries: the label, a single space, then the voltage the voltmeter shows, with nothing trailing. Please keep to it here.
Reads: 6 V
